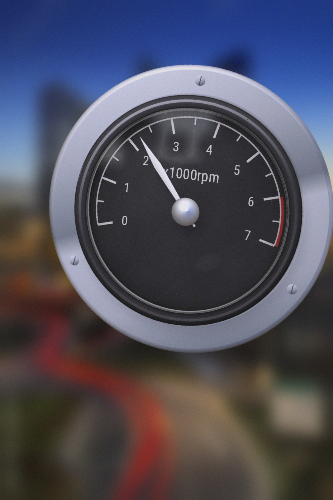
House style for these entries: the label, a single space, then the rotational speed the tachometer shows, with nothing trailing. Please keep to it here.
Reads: 2250 rpm
